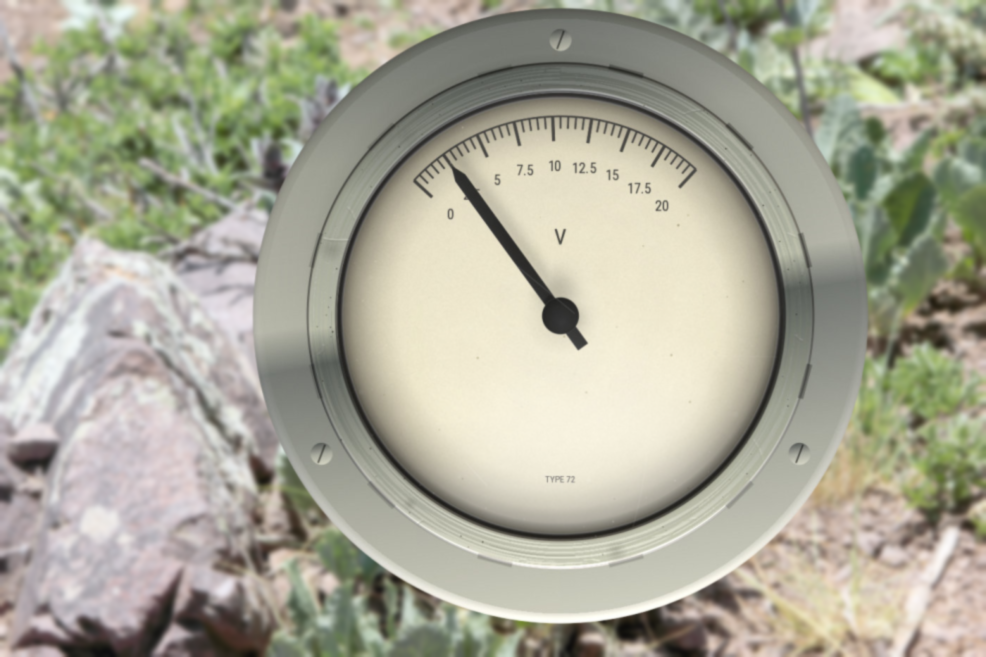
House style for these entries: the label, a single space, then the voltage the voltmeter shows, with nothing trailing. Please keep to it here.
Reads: 2.5 V
